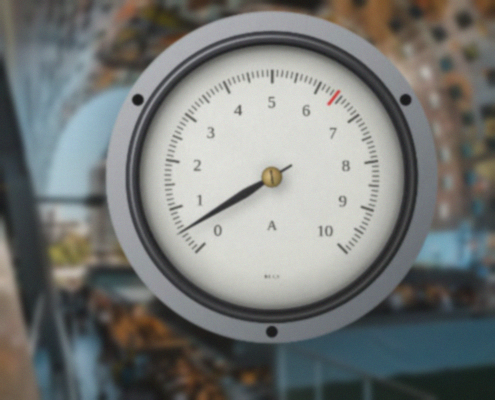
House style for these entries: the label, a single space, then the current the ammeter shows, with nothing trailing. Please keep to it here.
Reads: 0.5 A
